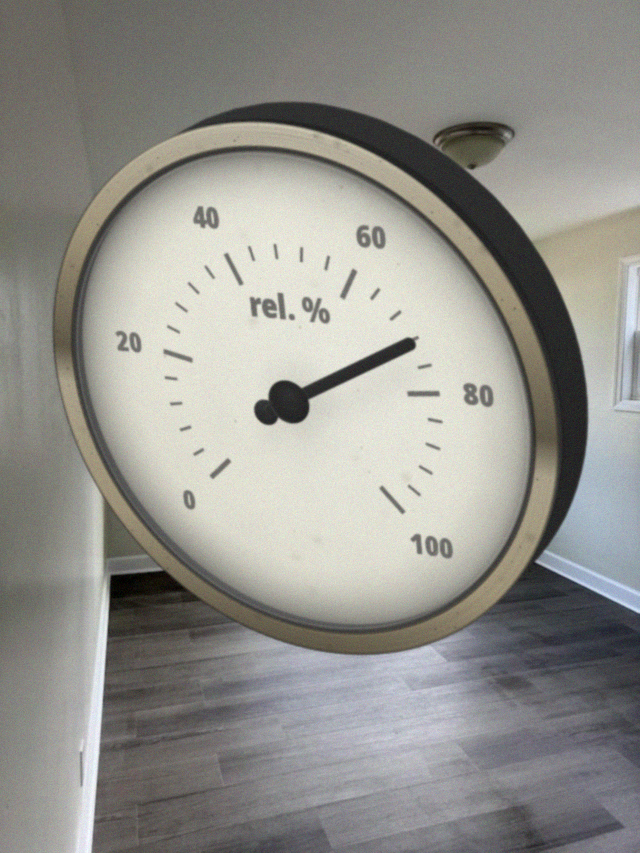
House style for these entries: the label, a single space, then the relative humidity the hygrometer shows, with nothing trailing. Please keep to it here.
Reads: 72 %
